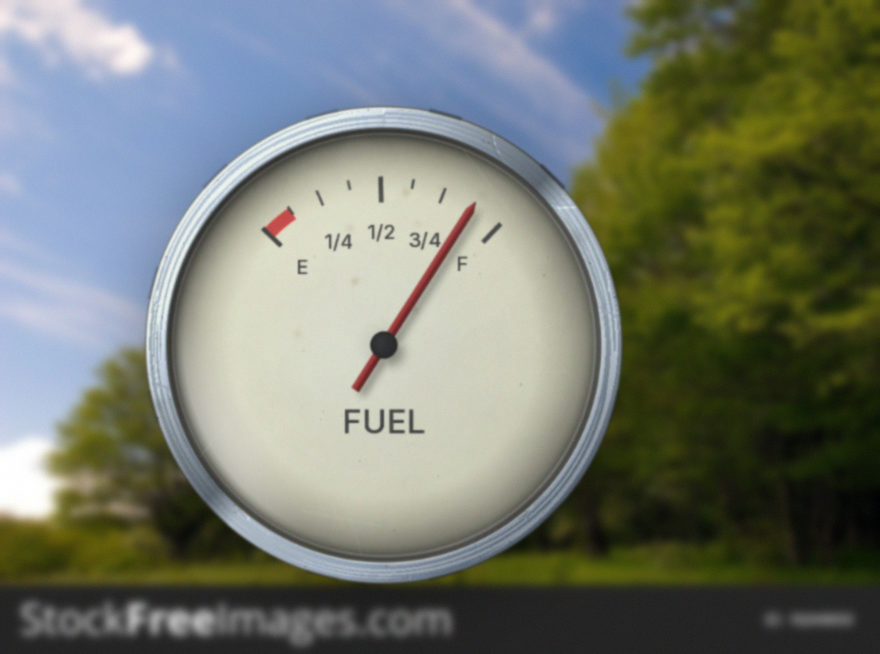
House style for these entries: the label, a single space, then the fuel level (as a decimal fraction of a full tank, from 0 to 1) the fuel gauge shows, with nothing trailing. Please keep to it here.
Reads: 0.875
